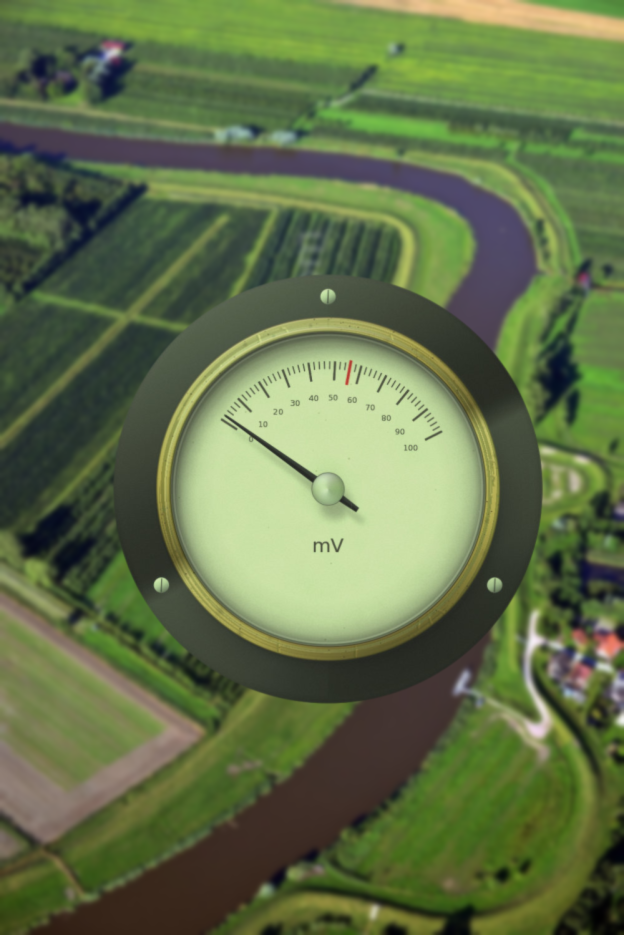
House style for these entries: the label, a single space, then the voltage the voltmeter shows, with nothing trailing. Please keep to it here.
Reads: 2 mV
